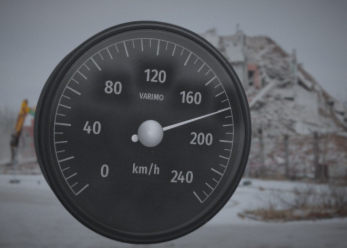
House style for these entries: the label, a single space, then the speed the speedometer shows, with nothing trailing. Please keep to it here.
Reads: 180 km/h
